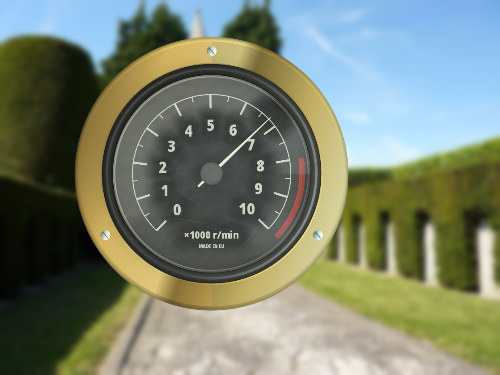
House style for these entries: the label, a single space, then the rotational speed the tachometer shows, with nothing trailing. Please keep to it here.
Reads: 6750 rpm
